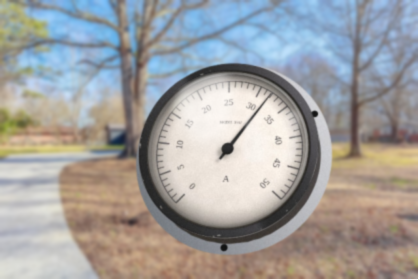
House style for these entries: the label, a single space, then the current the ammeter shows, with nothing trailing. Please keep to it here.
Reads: 32 A
